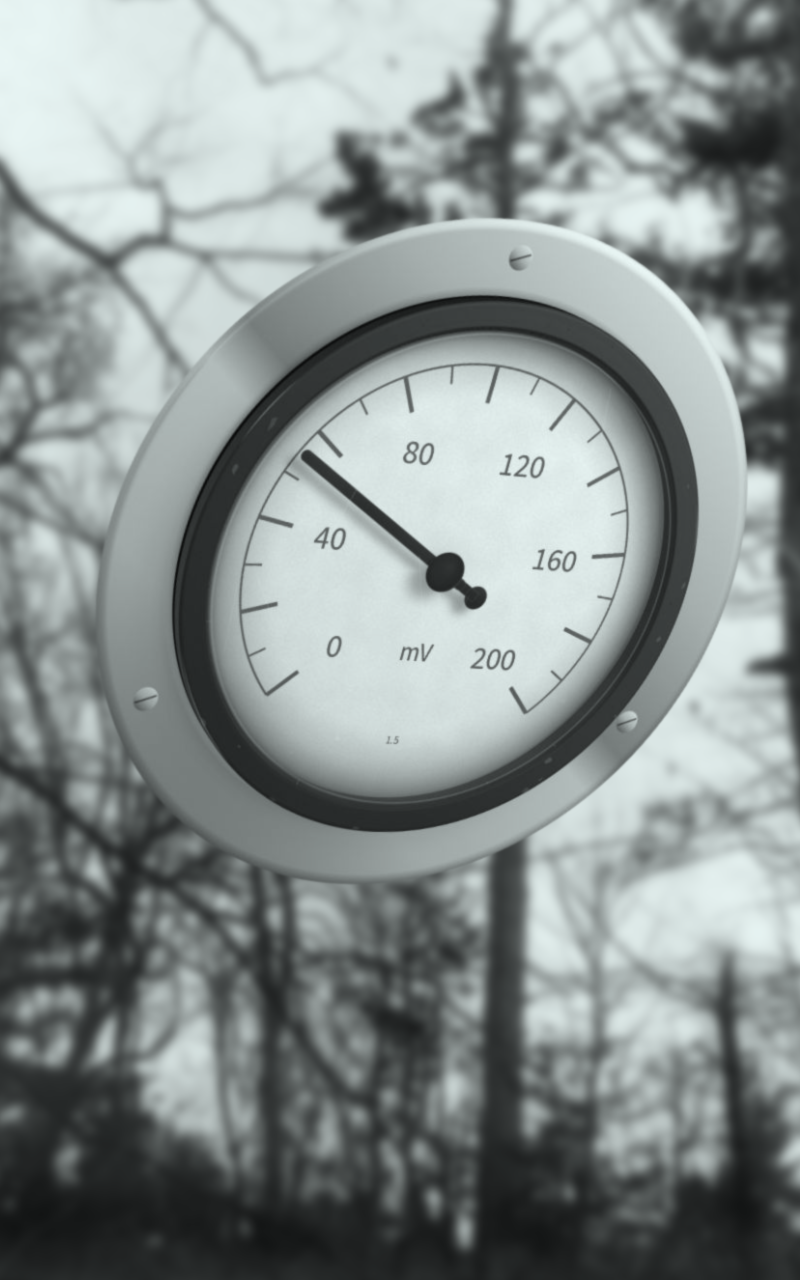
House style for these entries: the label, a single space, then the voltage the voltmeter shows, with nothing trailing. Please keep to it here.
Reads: 55 mV
